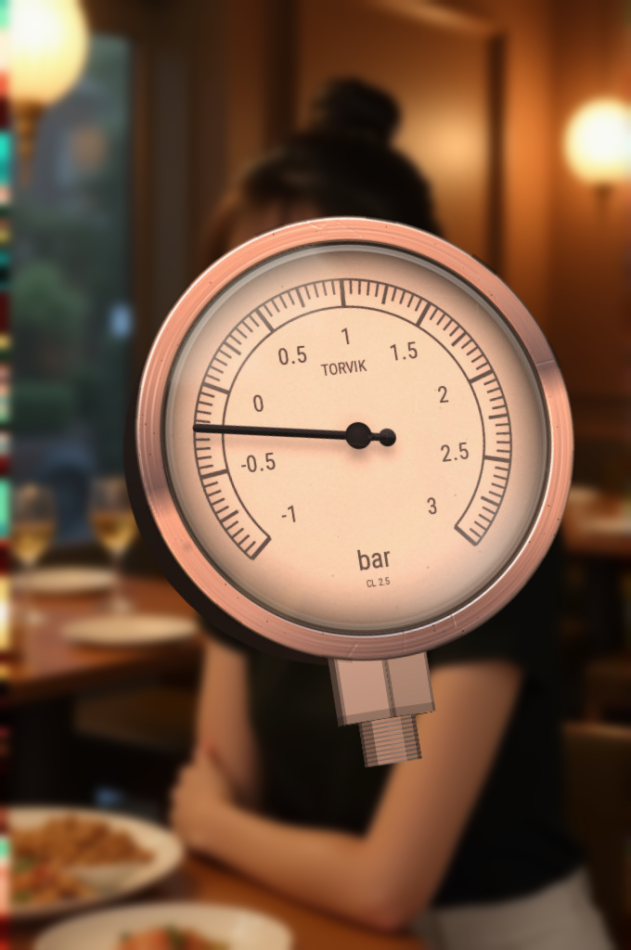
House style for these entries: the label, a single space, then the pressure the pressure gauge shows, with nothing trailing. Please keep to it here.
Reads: -0.25 bar
